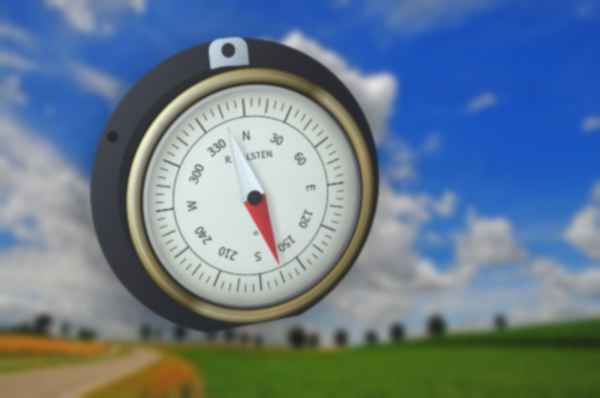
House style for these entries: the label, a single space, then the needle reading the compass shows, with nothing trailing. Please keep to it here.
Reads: 165 °
